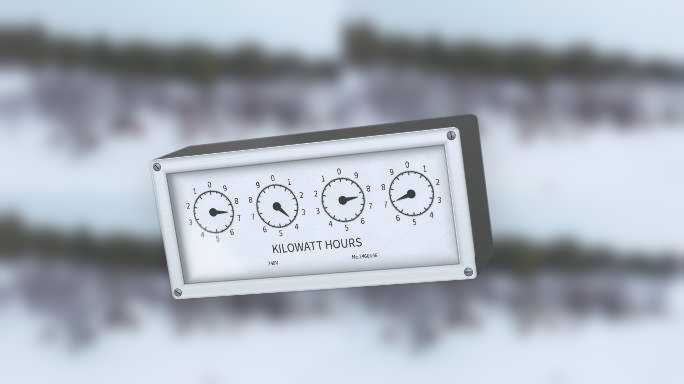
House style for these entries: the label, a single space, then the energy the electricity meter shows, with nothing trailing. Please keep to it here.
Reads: 7377 kWh
